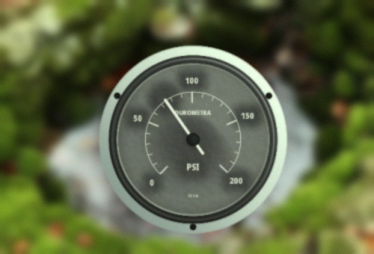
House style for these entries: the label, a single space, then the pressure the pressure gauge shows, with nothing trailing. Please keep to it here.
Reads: 75 psi
